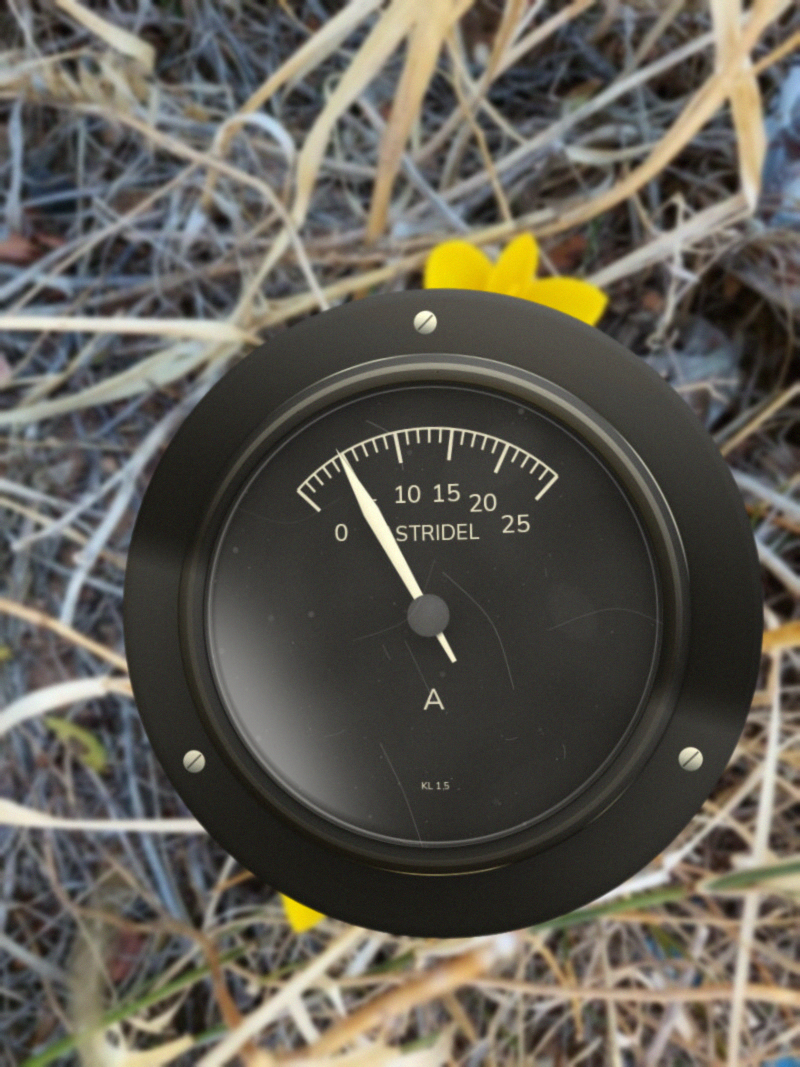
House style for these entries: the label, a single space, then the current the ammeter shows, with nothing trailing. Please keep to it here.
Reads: 5 A
